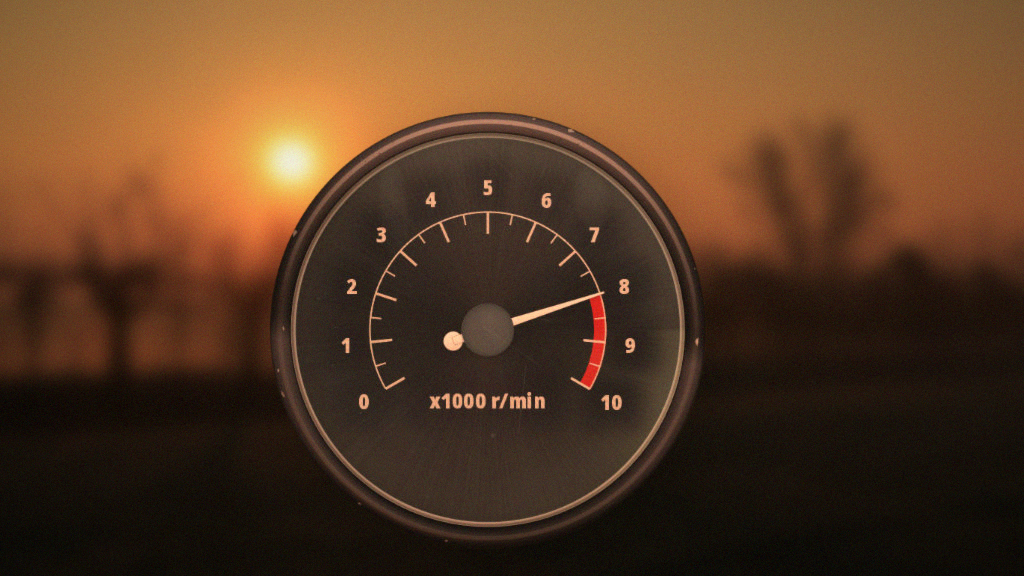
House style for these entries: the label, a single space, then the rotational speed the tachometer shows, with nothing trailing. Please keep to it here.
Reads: 8000 rpm
